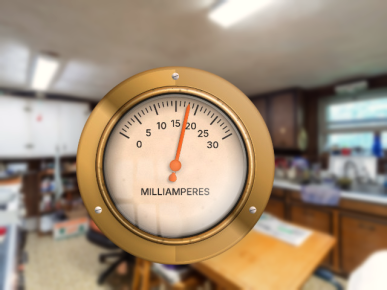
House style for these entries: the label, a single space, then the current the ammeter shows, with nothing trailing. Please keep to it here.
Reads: 18 mA
